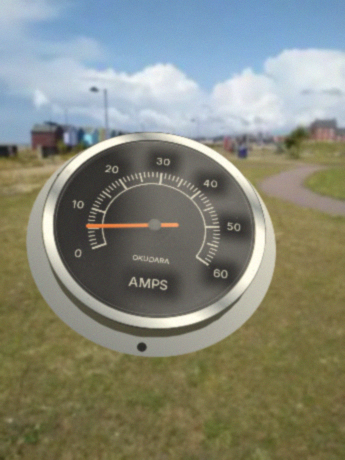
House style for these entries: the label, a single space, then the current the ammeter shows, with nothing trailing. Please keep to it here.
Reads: 5 A
